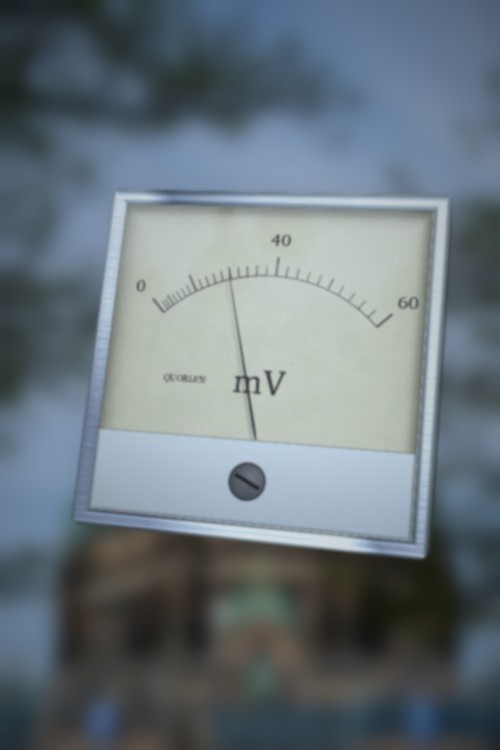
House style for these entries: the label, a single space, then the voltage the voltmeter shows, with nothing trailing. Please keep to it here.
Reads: 30 mV
